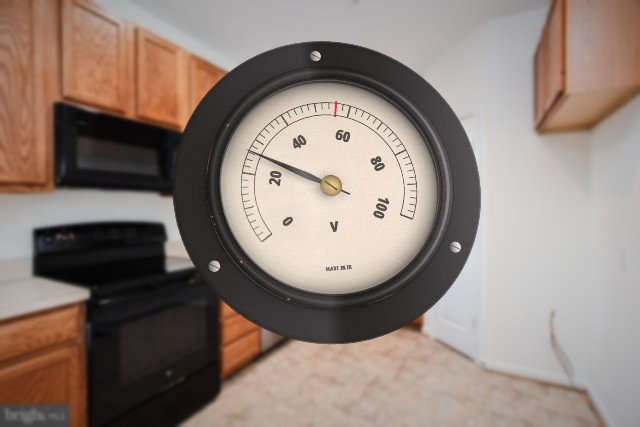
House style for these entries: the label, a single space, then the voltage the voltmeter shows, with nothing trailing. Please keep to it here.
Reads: 26 V
